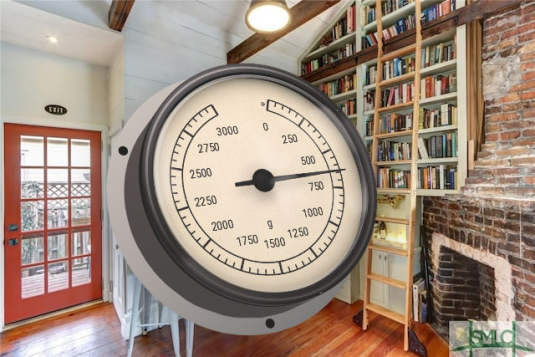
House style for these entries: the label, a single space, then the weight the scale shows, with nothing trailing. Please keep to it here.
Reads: 650 g
